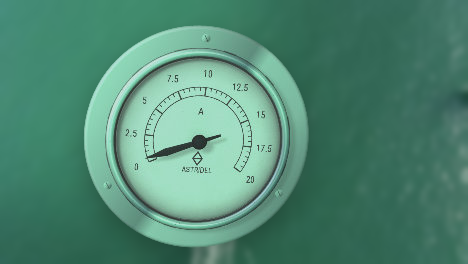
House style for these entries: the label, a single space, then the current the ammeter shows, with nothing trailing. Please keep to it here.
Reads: 0.5 A
